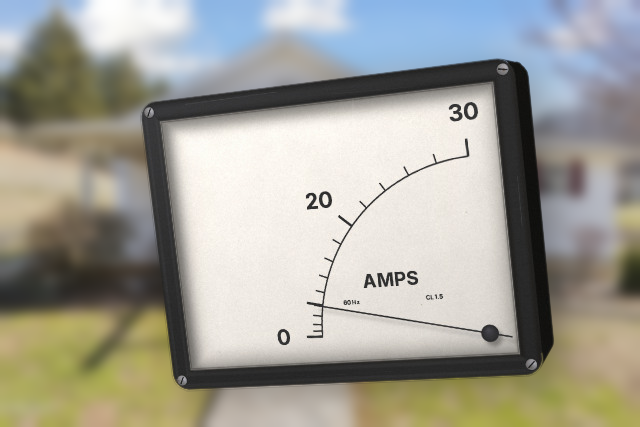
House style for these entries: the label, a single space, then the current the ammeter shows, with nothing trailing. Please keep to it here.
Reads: 10 A
